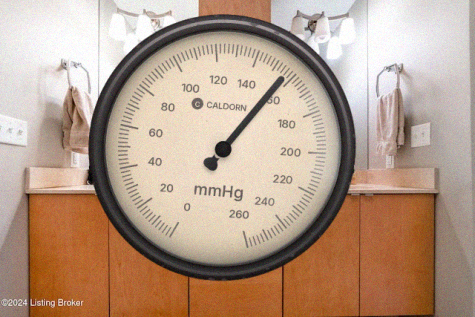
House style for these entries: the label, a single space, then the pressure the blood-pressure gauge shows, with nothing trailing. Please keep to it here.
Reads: 156 mmHg
